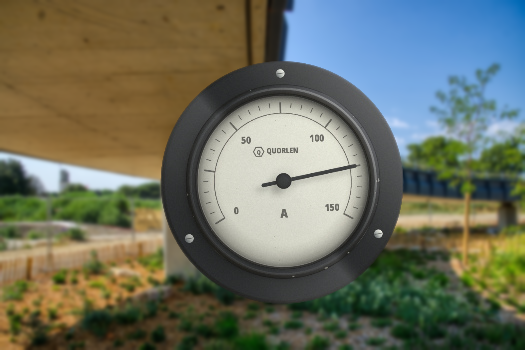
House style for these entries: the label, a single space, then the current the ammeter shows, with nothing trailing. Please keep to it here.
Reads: 125 A
